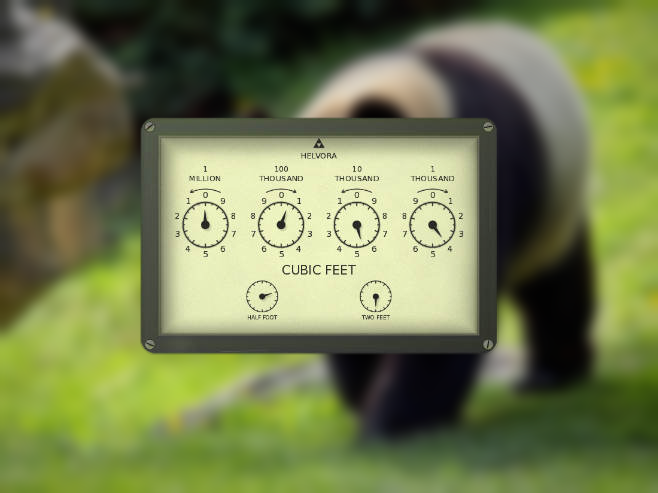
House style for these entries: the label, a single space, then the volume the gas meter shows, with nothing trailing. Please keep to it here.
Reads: 5400 ft³
